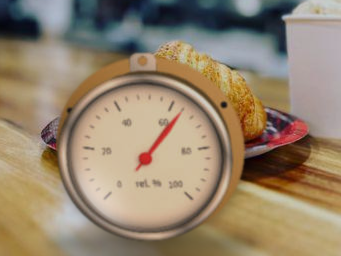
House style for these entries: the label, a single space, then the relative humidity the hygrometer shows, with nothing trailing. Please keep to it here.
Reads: 64 %
